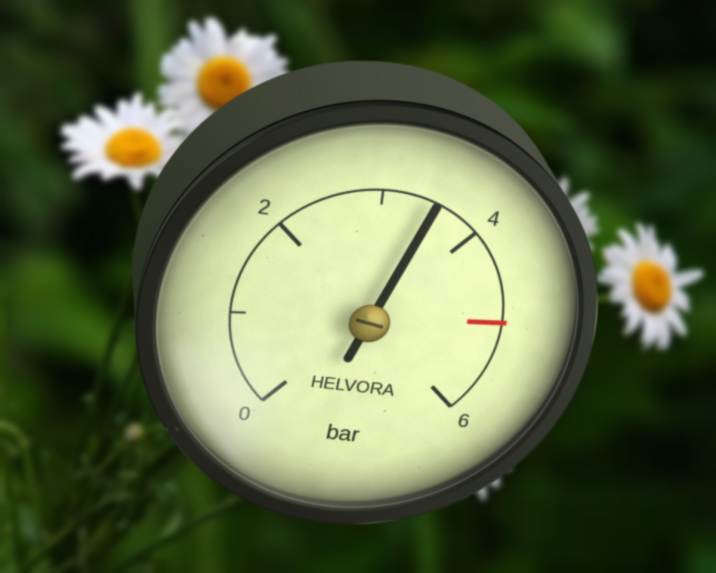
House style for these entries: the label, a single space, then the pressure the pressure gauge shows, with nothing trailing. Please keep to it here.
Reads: 3.5 bar
